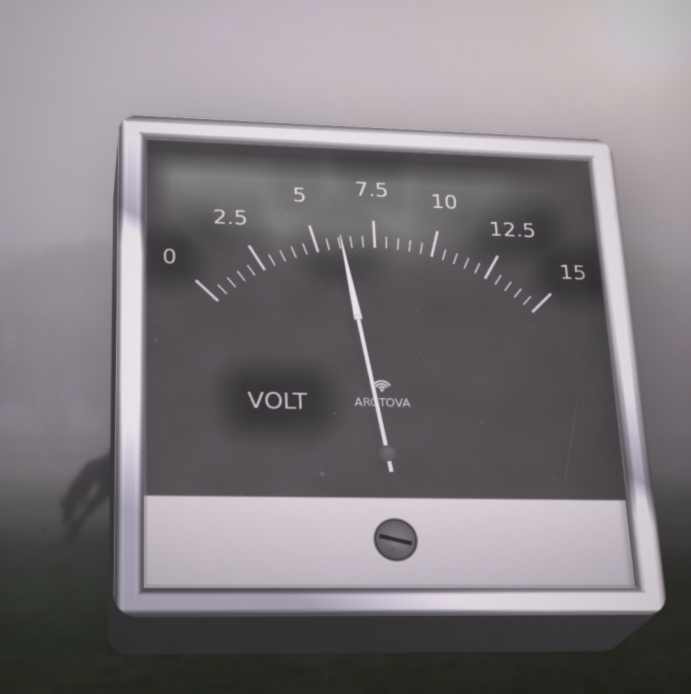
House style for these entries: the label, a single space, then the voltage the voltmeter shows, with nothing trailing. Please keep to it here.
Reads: 6 V
